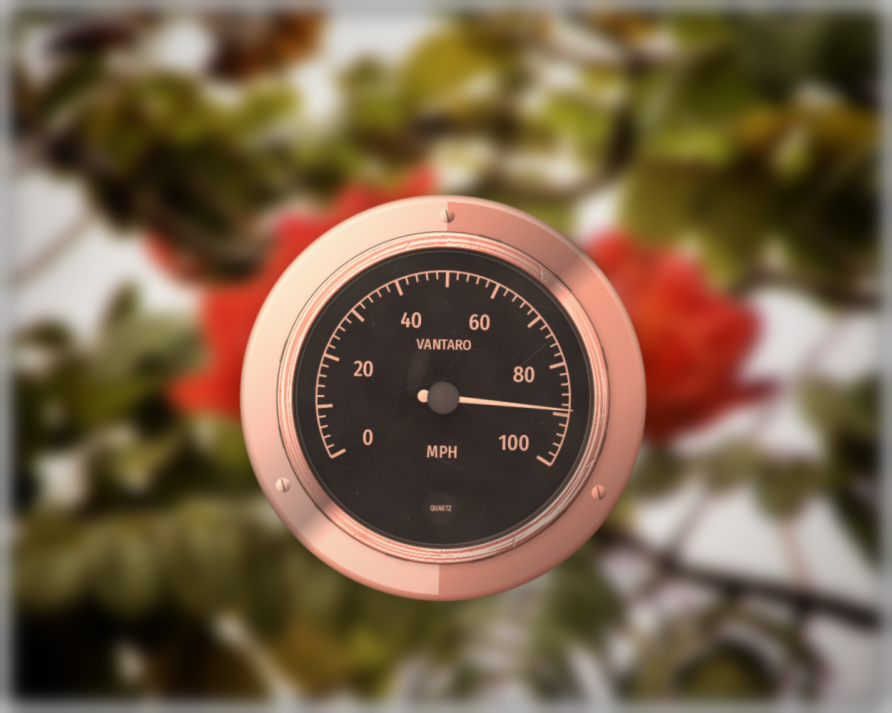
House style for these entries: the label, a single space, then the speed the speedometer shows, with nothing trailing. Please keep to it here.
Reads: 89 mph
